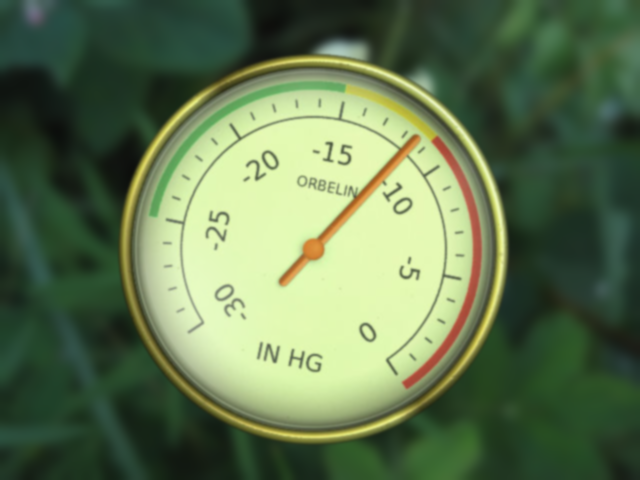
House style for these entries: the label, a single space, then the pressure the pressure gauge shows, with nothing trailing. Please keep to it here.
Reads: -11.5 inHg
